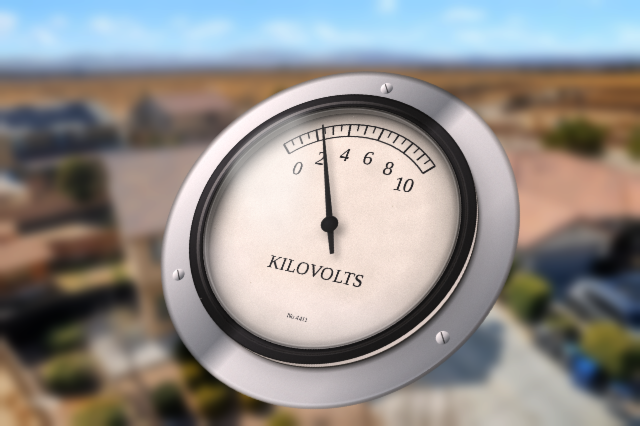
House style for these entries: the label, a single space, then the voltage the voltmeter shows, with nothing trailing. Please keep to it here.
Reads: 2.5 kV
